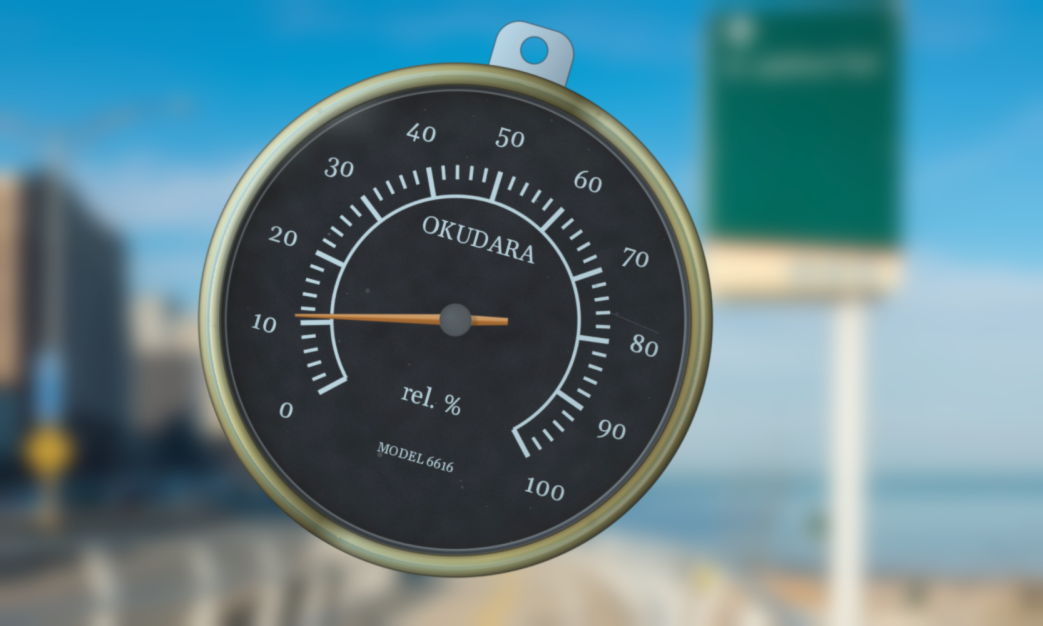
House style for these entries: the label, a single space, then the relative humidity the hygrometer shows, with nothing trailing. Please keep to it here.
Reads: 11 %
